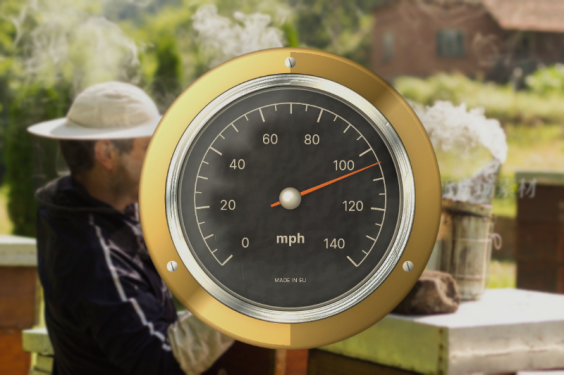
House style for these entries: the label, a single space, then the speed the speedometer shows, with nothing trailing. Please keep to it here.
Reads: 105 mph
